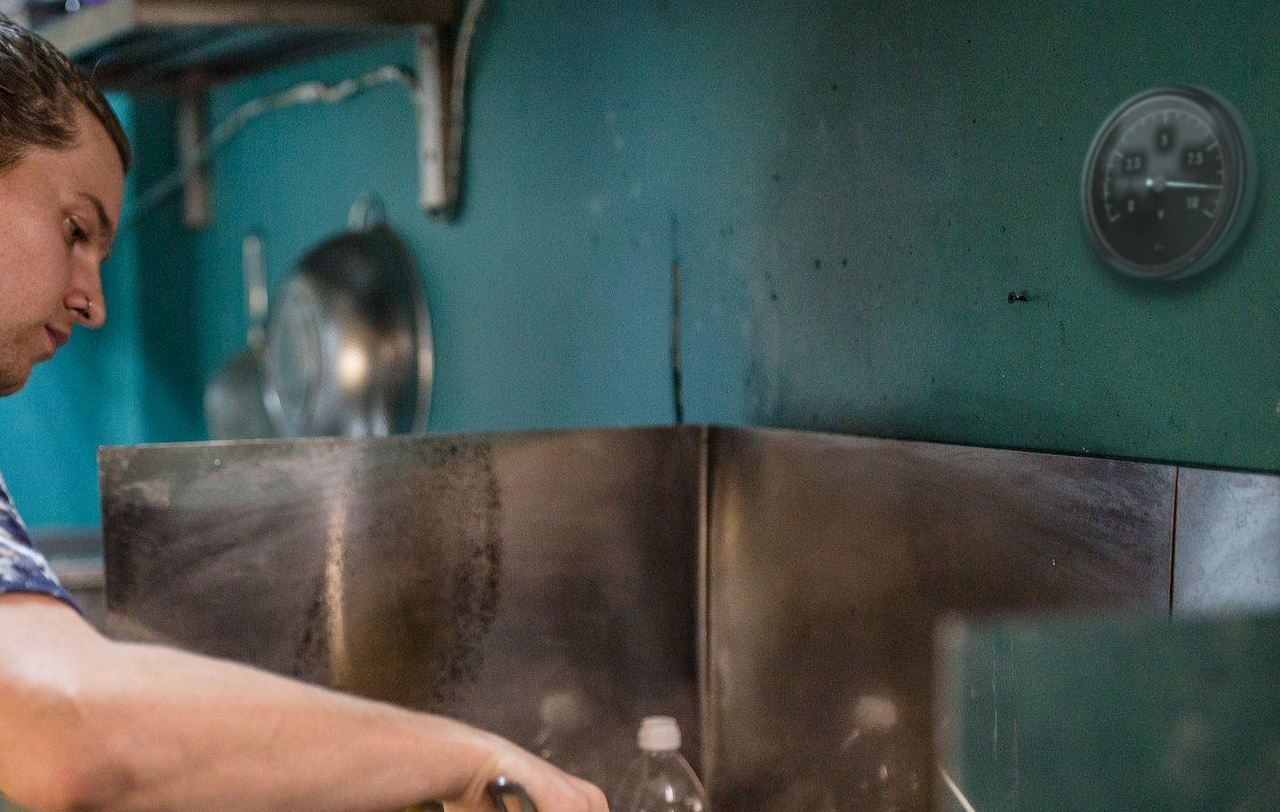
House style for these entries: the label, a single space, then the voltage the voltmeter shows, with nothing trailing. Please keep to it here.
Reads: 9 V
